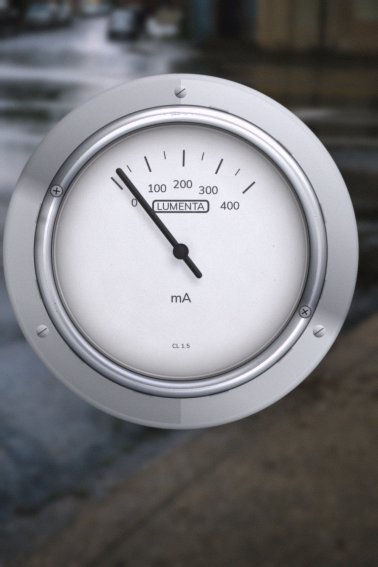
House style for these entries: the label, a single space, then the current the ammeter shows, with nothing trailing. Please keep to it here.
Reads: 25 mA
